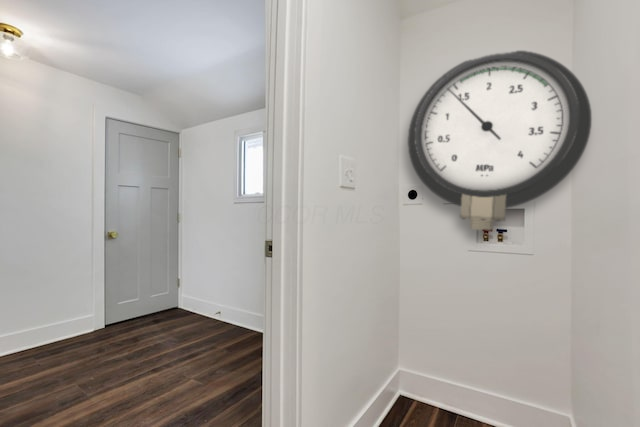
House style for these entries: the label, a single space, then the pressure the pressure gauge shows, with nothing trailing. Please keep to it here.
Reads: 1.4 MPa
